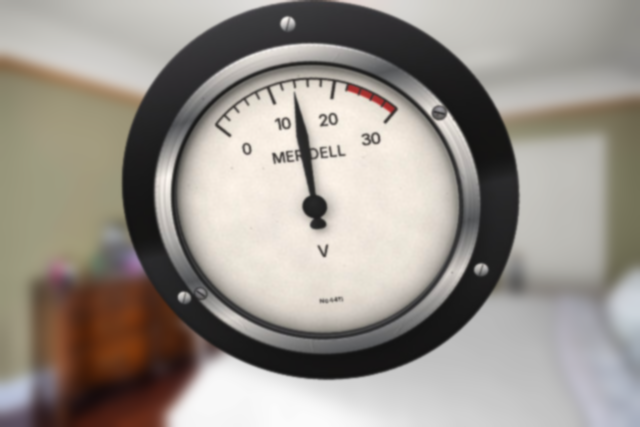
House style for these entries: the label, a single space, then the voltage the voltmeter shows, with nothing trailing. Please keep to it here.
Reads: 14 V
